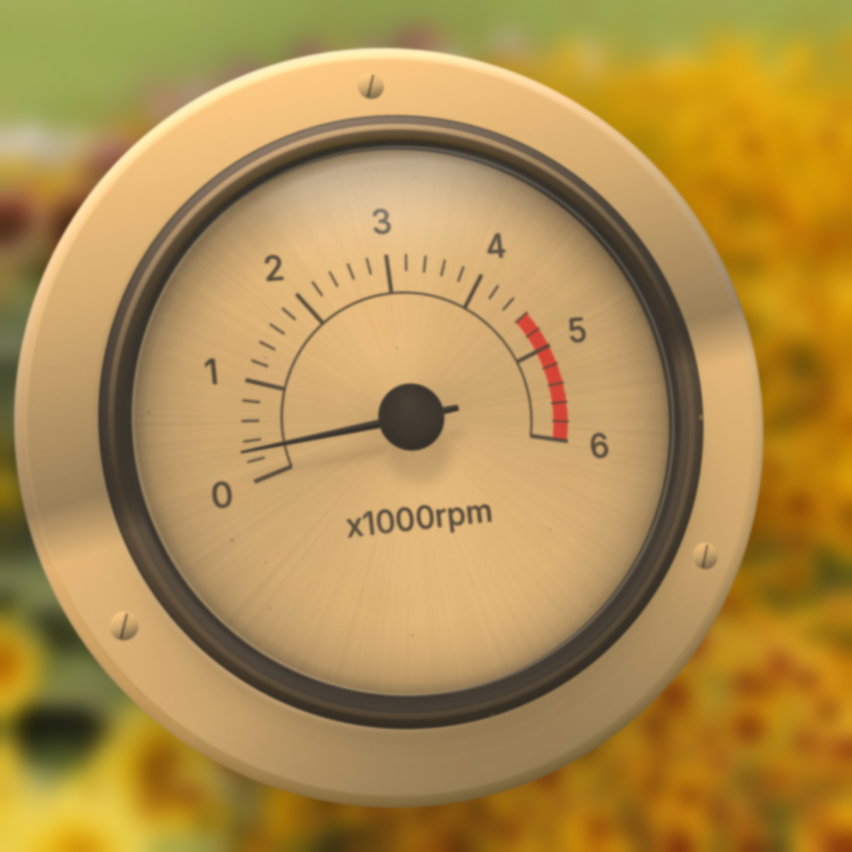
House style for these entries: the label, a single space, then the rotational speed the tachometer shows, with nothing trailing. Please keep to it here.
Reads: 300 rpm
